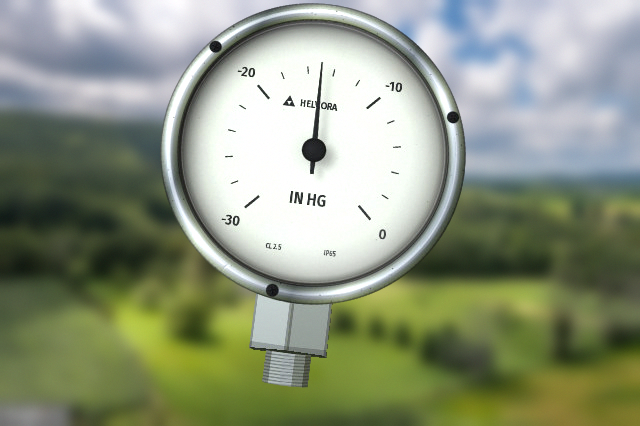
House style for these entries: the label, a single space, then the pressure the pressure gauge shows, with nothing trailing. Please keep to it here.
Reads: -15 inHg
